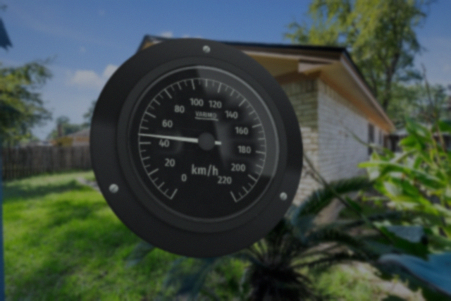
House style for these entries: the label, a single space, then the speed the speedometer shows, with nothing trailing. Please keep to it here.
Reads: 45 km/h
